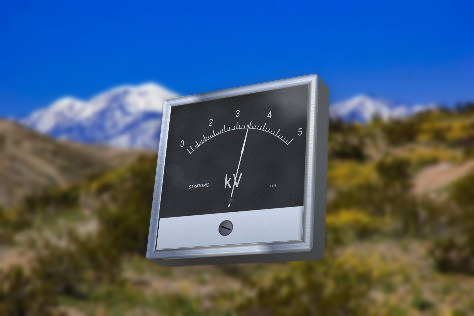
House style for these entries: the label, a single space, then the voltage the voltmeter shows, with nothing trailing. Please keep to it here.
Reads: 3.5 kV
